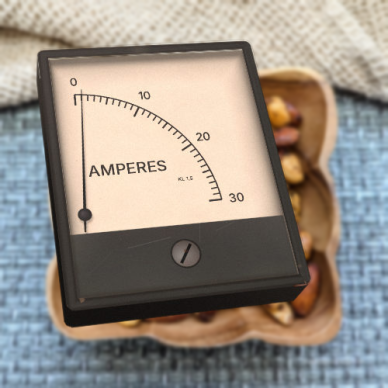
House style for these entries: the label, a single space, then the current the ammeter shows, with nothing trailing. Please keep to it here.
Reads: 1 A
